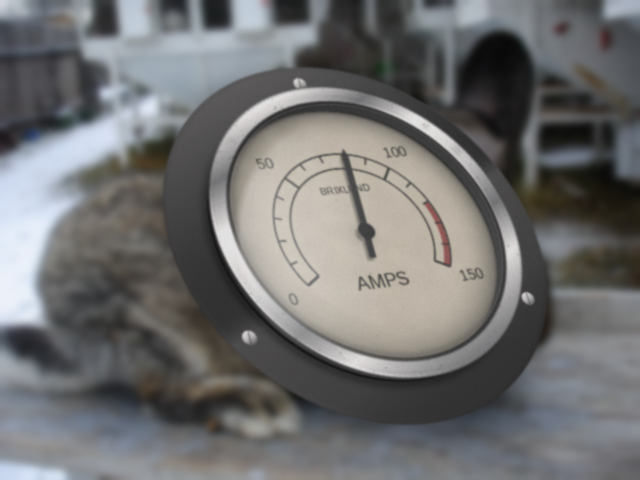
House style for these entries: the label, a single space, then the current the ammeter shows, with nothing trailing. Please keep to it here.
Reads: 80 A
